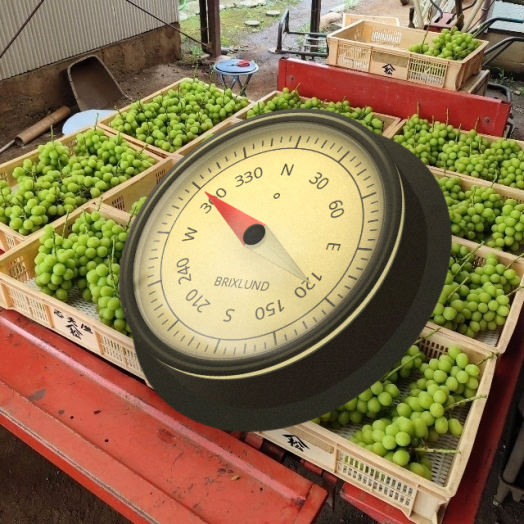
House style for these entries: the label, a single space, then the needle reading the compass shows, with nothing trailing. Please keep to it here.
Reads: 300 °
